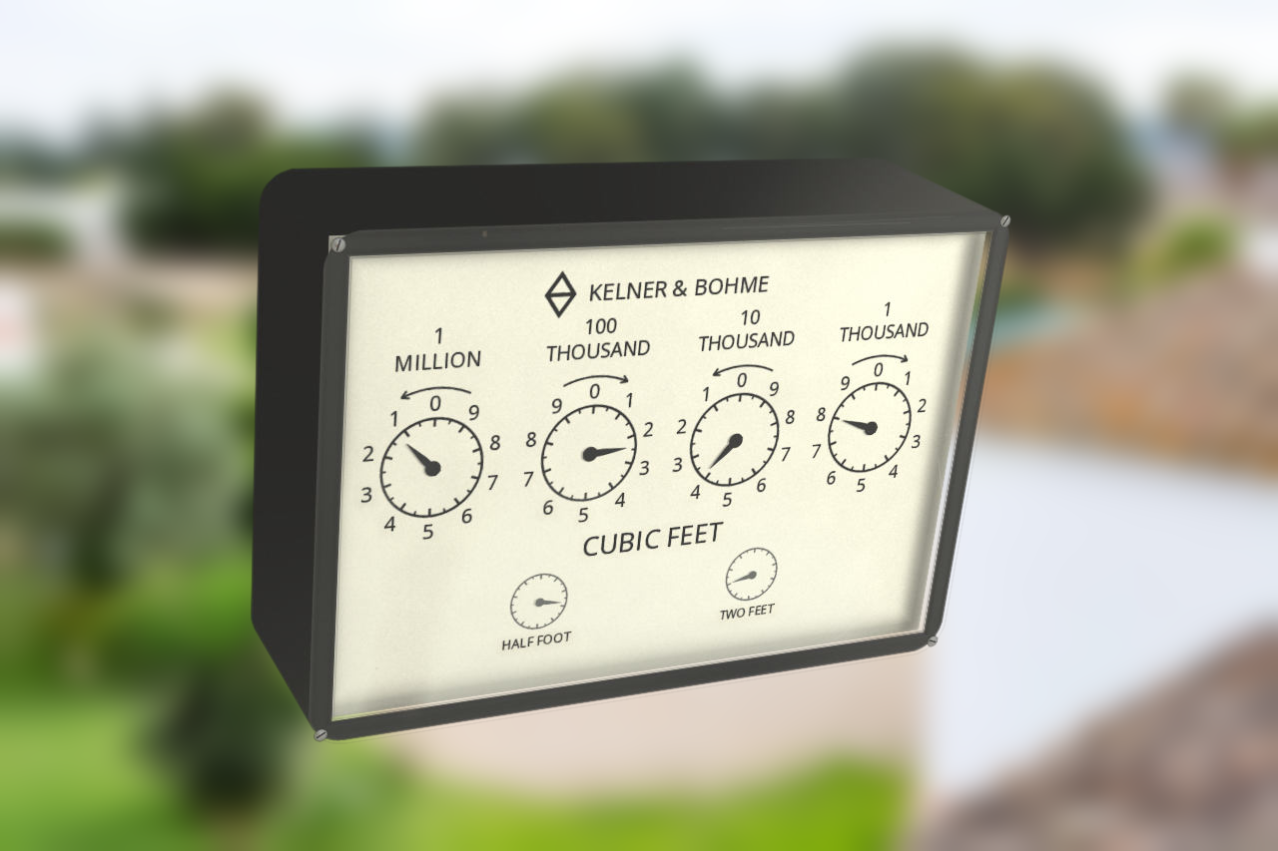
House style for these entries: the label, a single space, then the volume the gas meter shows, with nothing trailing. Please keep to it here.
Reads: 123800 ft³
